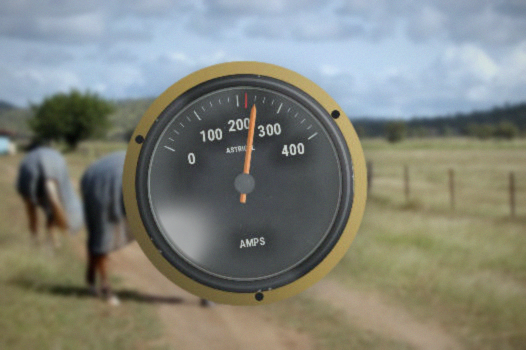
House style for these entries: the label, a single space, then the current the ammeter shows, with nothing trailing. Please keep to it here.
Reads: 240 A
